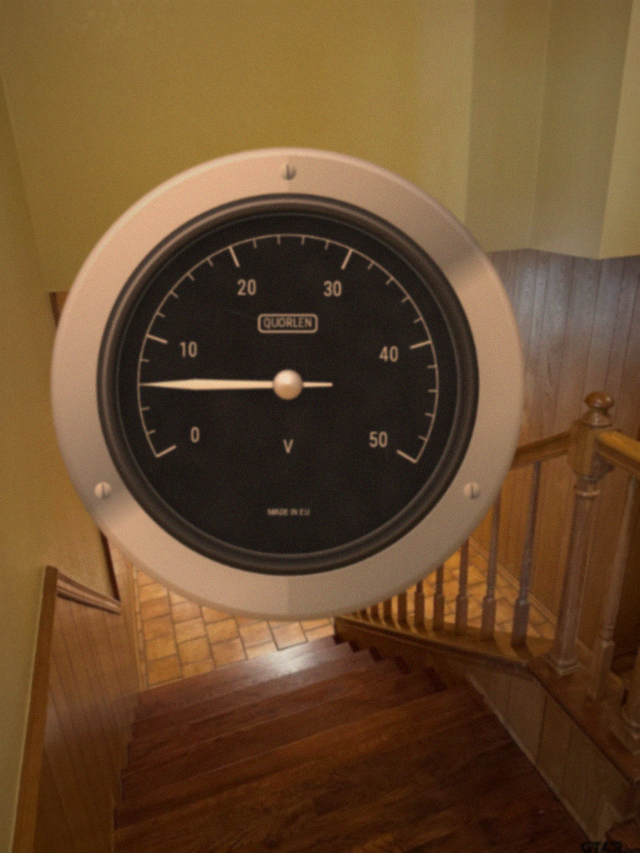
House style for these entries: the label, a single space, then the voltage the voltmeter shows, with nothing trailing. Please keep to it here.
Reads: 6 V
